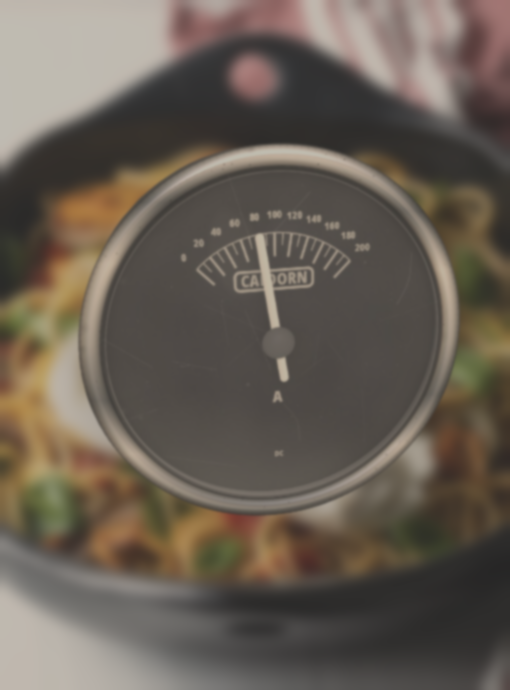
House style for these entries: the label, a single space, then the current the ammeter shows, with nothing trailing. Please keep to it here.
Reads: 80 A
